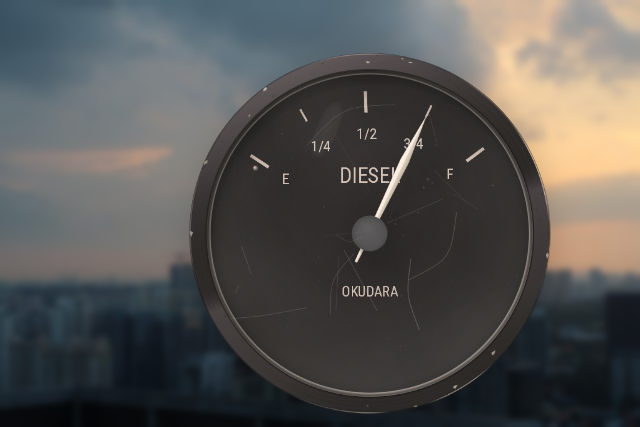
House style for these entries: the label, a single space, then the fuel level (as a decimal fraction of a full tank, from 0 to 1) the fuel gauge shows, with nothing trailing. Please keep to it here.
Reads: 0.75
